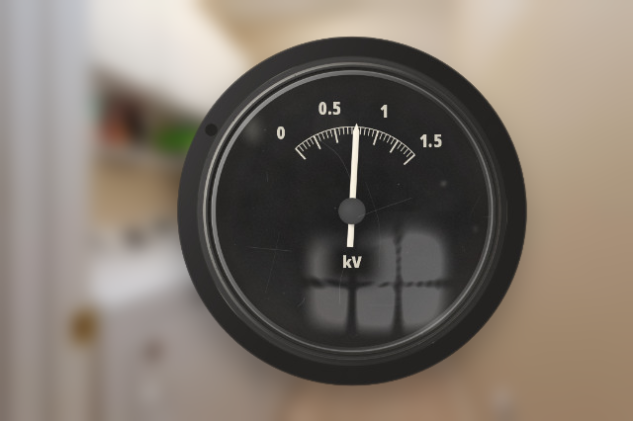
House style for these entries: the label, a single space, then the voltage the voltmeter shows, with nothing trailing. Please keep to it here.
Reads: 0.75 kV
